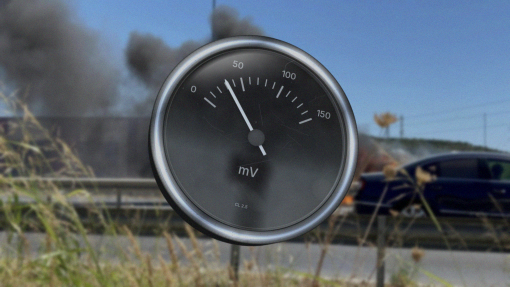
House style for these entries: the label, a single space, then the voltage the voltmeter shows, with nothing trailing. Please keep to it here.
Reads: 30 mV
